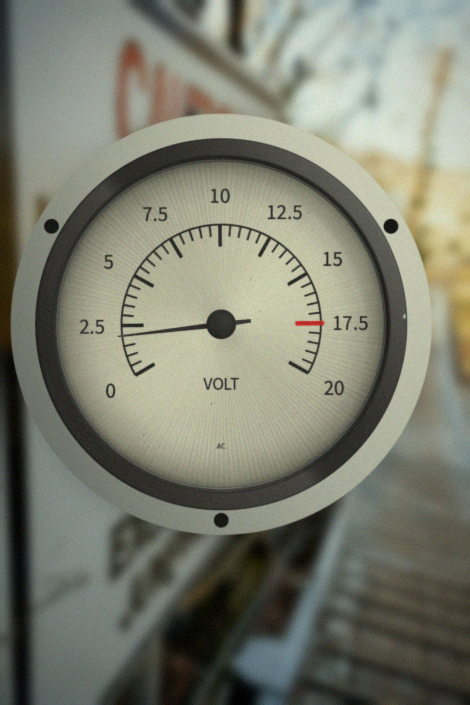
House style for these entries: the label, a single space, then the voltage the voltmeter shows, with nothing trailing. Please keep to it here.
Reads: 2 V
